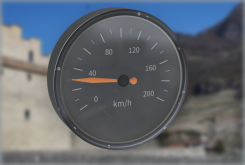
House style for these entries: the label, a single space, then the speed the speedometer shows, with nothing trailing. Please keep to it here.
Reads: 30 km/h
